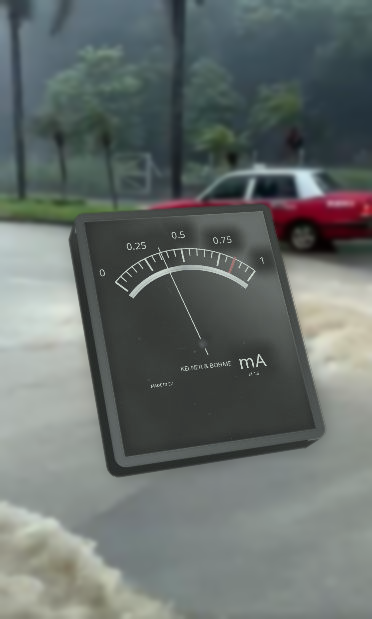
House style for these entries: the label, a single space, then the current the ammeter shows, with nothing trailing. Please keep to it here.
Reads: 0.35 mA
